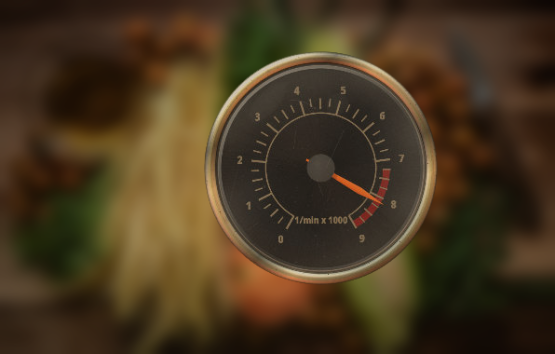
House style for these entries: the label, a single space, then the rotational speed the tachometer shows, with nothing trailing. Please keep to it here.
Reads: 8125 rpm
